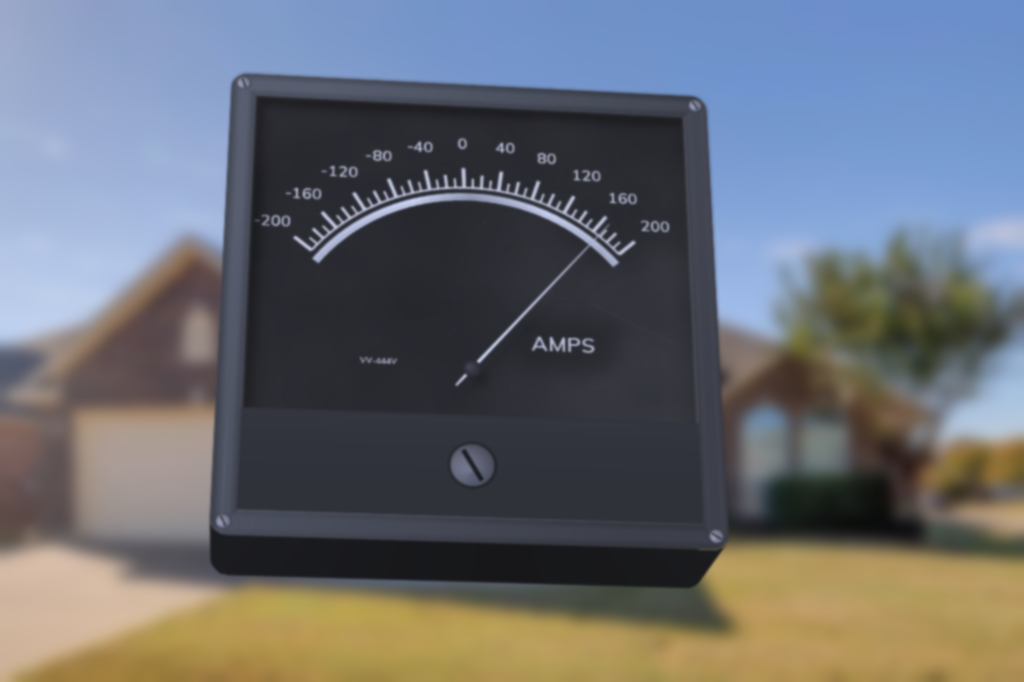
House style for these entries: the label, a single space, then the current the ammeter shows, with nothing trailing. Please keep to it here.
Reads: 170 A
